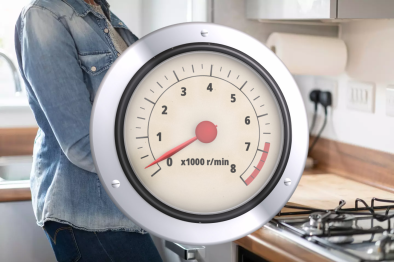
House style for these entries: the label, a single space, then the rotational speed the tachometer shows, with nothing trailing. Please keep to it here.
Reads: 250 rpm
